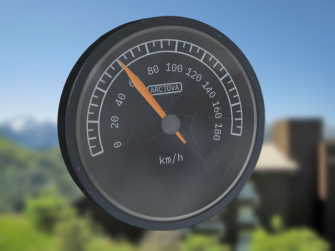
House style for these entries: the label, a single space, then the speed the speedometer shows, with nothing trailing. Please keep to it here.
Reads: 60 km/h
